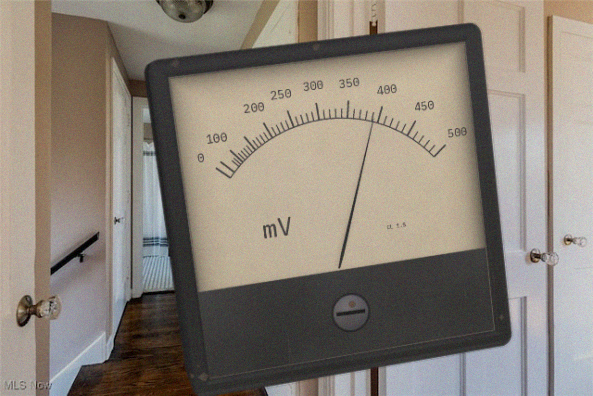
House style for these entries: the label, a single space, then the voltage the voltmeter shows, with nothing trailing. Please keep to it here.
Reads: 390 mV
